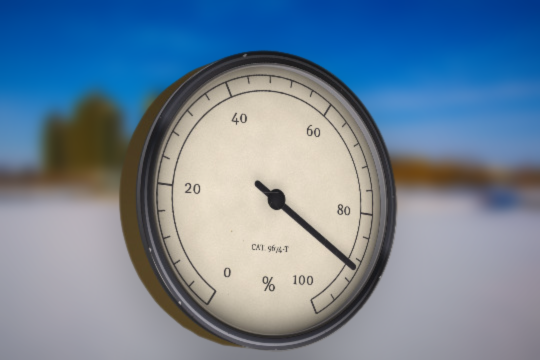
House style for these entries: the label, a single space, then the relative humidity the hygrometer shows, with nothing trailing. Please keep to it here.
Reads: 90 %
